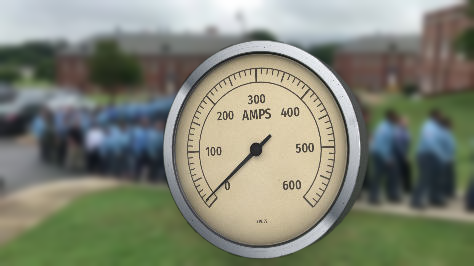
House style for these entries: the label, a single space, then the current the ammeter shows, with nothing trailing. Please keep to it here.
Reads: 10 A
